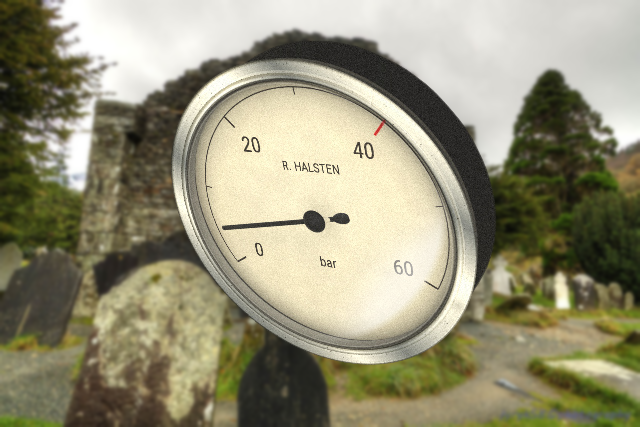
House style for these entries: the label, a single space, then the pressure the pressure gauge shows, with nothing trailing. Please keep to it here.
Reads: 5 bar
